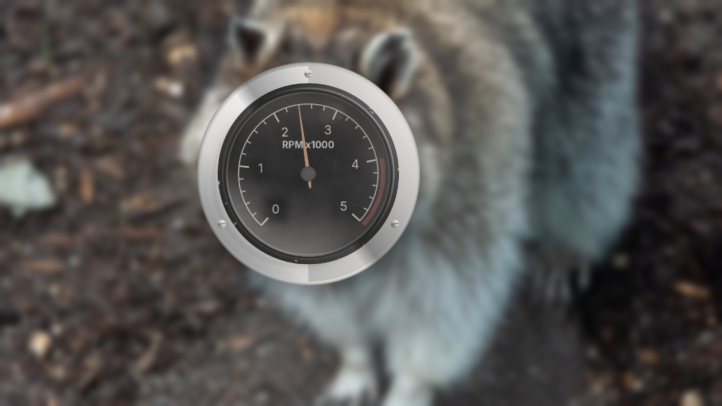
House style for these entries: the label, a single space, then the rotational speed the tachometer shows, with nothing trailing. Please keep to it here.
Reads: 2400 rpm
